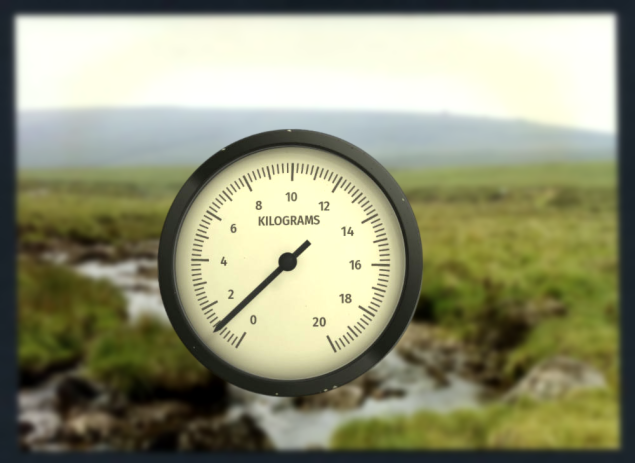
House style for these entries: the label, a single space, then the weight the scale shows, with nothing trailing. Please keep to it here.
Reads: 1 kg
